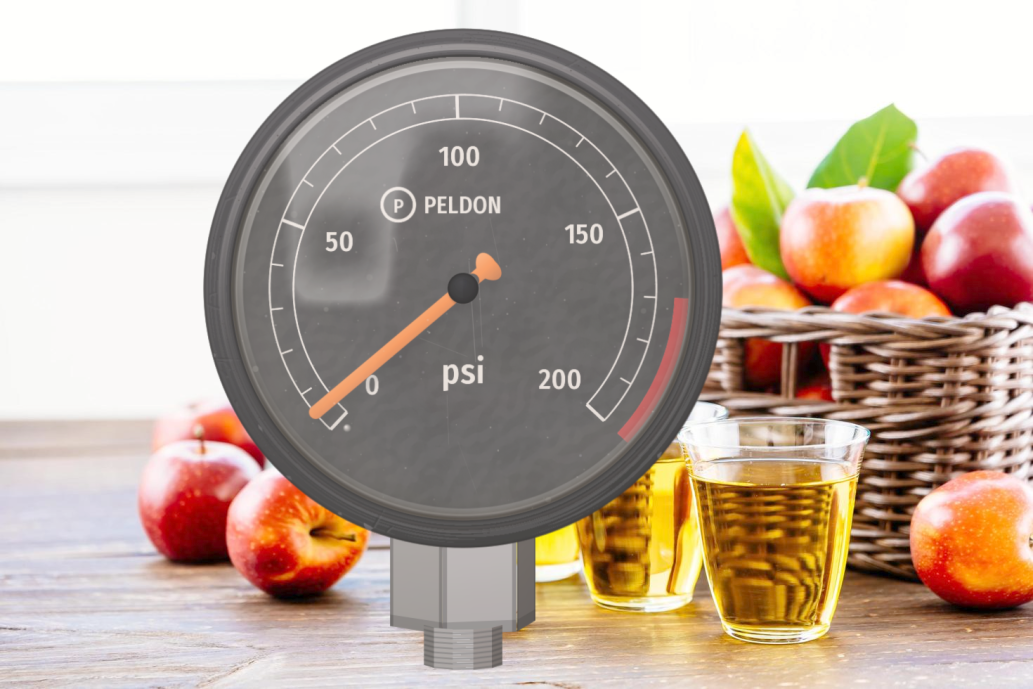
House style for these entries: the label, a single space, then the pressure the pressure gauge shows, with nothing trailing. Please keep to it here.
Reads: 5 psi
